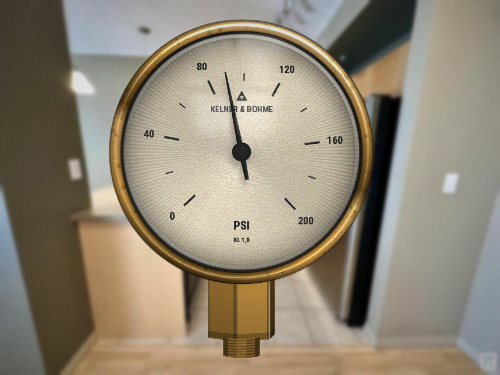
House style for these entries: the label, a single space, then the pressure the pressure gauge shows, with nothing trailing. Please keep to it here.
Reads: 90 psi
